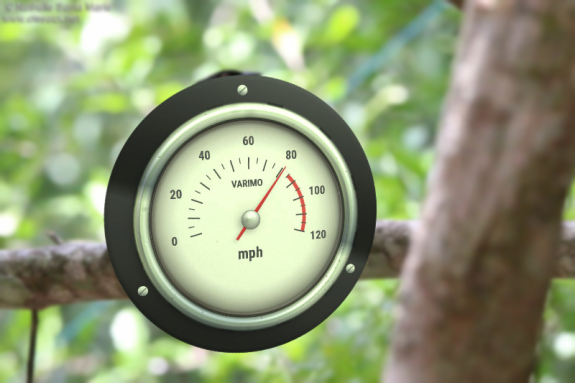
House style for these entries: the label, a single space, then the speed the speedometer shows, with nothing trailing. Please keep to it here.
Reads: 80 mph
